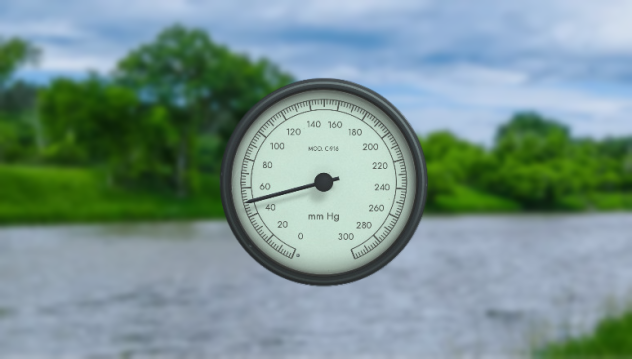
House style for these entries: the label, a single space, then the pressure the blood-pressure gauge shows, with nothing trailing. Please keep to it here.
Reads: 50 mmHg
